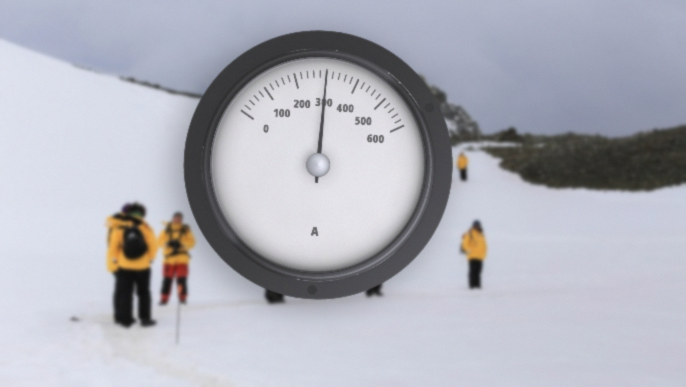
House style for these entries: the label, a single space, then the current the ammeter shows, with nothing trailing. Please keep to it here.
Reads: 300 A
